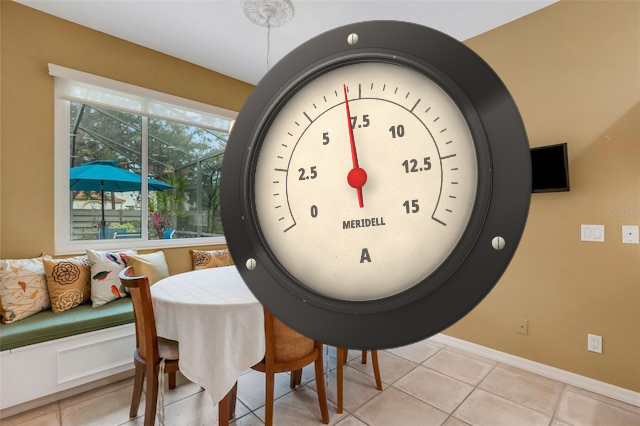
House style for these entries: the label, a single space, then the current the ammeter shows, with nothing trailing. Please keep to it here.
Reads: 7 A
